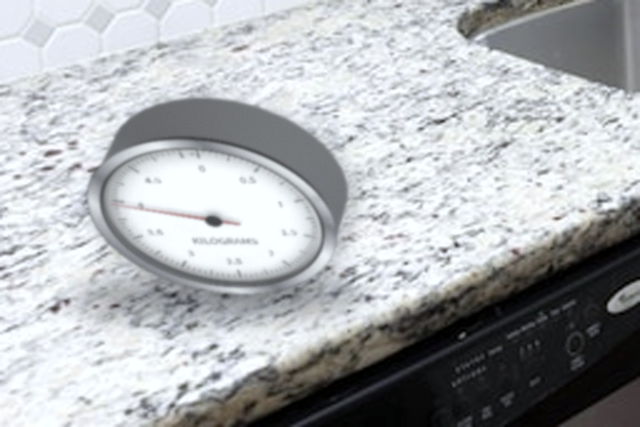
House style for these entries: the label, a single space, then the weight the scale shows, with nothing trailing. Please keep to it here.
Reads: 4 kg
